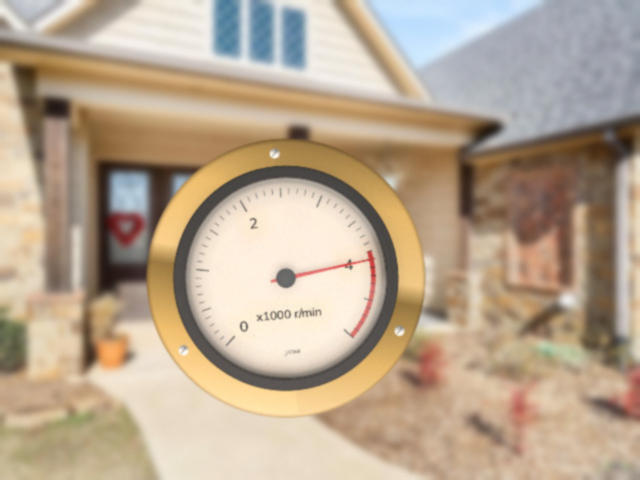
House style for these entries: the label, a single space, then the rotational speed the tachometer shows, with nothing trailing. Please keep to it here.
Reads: 4000 rpm
